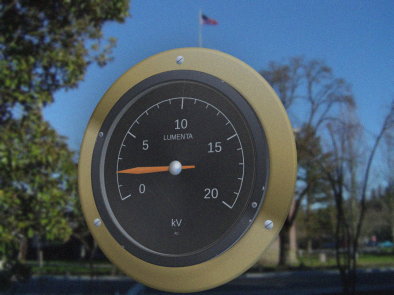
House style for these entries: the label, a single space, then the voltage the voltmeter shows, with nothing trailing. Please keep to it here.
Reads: 2 kV
